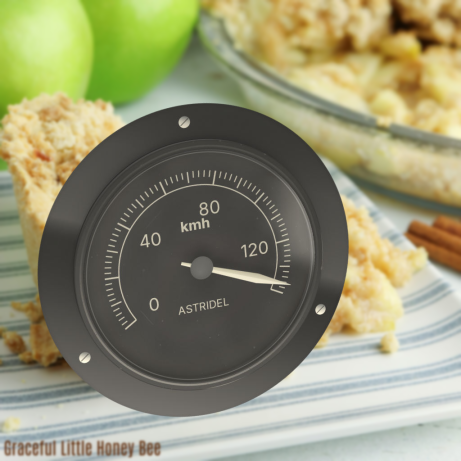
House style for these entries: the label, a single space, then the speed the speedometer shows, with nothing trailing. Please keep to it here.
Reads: 136 km/h
